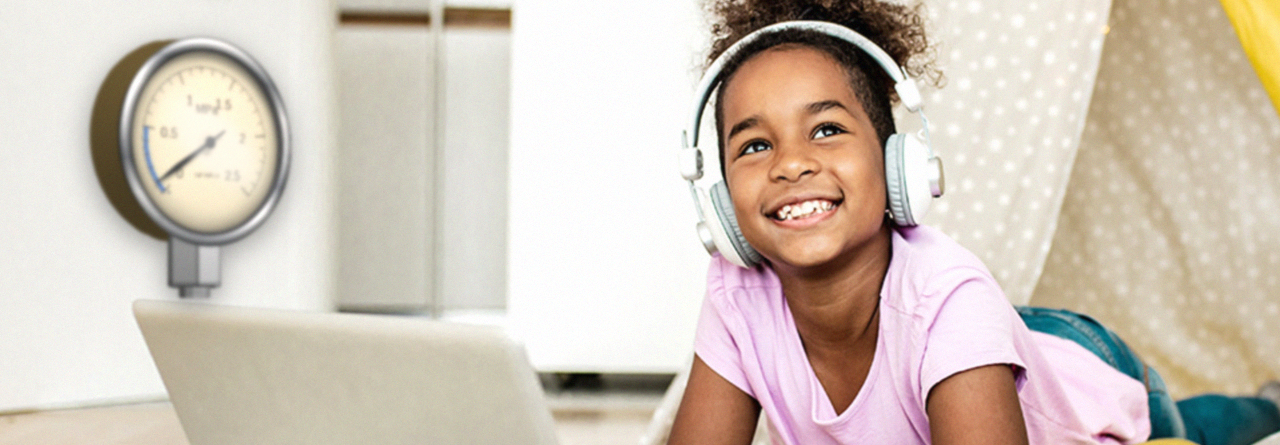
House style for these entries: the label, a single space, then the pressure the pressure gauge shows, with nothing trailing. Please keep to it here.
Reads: 0.1 MPa
